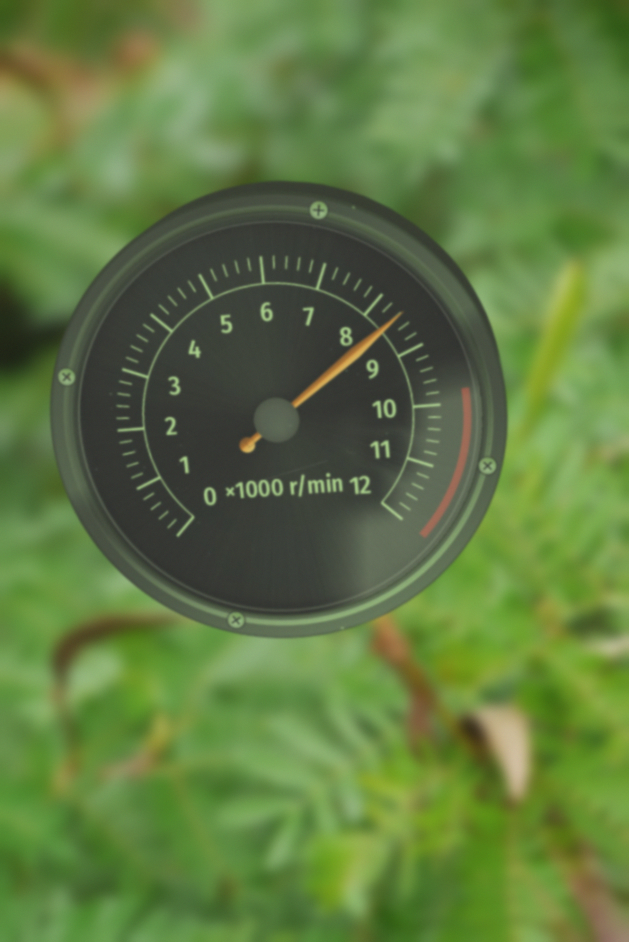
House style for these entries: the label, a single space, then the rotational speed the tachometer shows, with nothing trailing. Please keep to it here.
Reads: 8400 rpm
